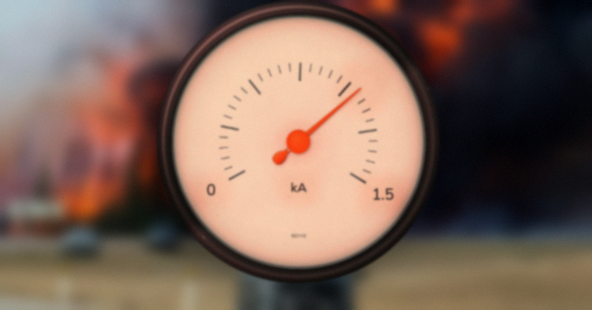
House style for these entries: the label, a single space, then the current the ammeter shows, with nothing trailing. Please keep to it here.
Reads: 1.05 kA
